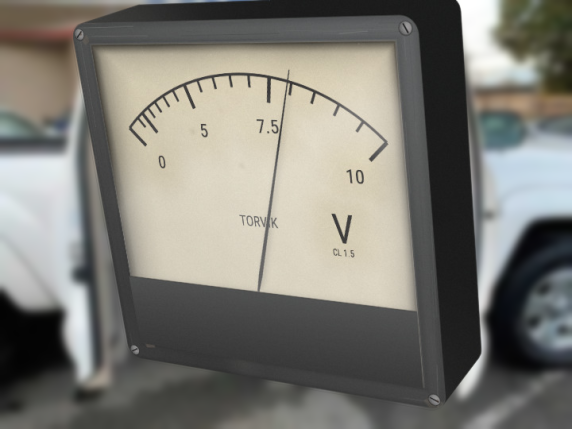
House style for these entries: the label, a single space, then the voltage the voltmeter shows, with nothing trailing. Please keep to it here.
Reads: 8 V
